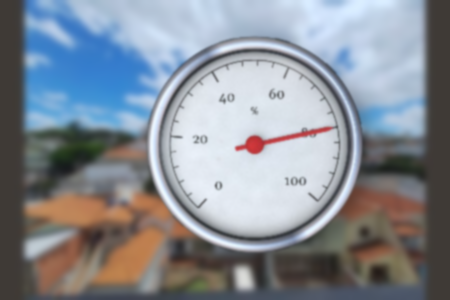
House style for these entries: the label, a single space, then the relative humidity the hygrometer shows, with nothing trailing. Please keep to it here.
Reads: 80 %
